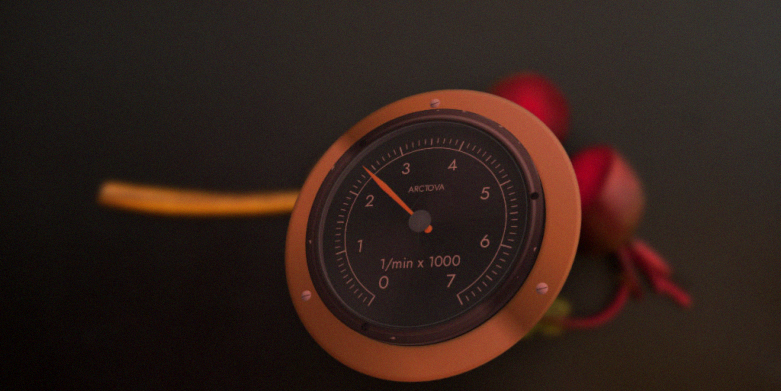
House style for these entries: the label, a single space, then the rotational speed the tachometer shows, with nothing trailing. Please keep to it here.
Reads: 2400 rpm
